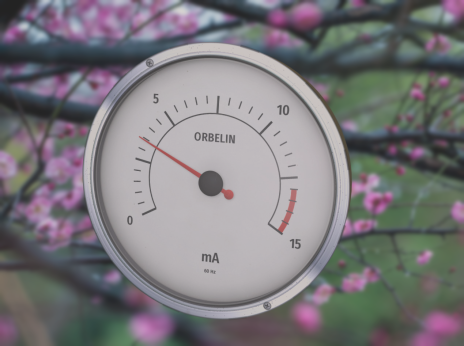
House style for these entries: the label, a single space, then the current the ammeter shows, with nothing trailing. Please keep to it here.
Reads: 3.5 mA
